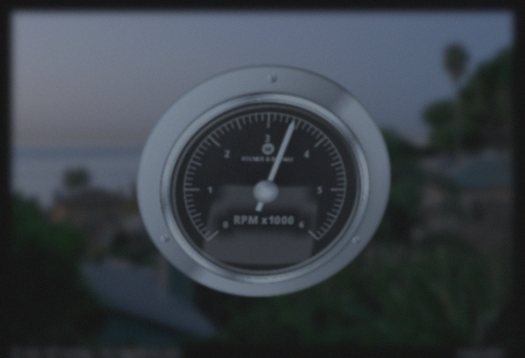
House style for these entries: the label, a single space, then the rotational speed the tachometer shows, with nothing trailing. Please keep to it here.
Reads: 3400 rpm
